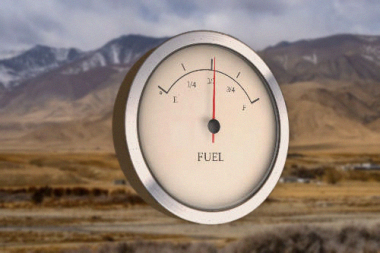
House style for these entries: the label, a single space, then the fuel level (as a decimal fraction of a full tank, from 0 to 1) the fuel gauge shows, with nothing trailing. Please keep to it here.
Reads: 0.5
